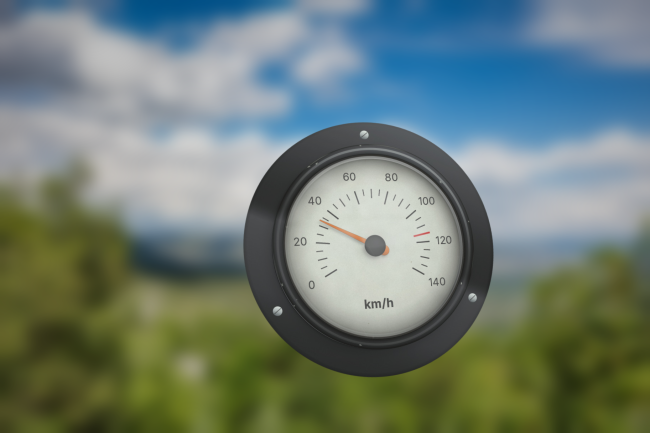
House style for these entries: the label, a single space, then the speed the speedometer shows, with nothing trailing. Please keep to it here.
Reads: 32.5 km/h
